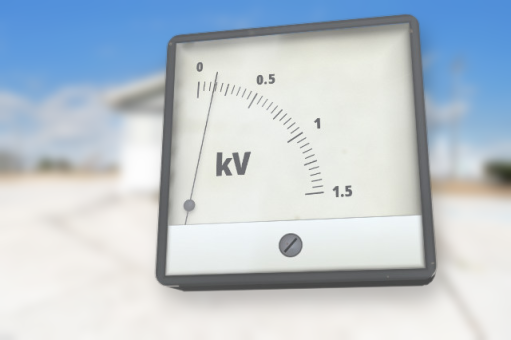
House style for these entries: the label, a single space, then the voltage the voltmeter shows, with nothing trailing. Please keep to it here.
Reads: 0.15 kV
